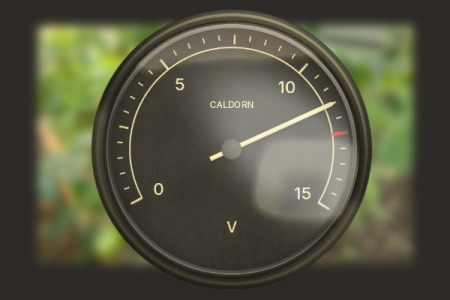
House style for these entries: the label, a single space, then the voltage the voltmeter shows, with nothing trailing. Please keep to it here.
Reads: 11.5 V
